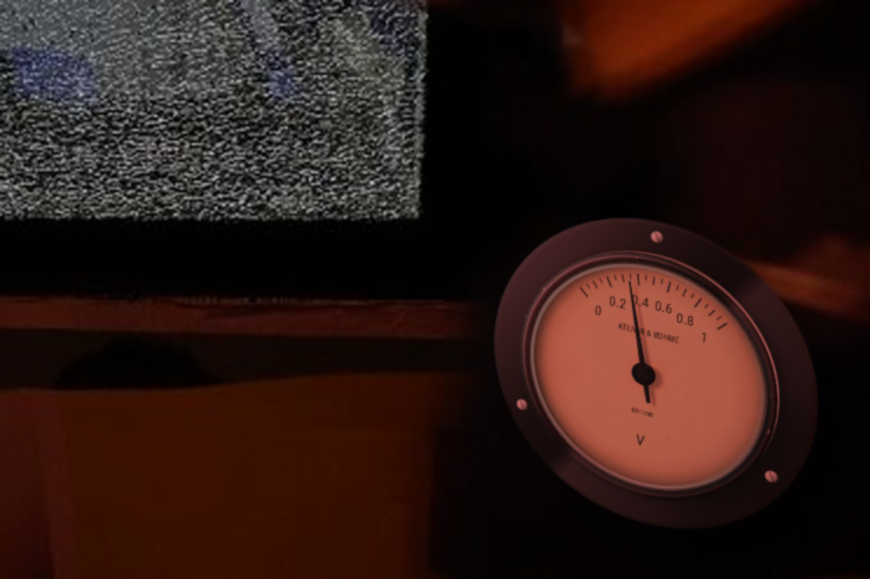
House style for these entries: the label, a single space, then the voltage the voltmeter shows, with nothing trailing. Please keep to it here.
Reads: 0.35 V
